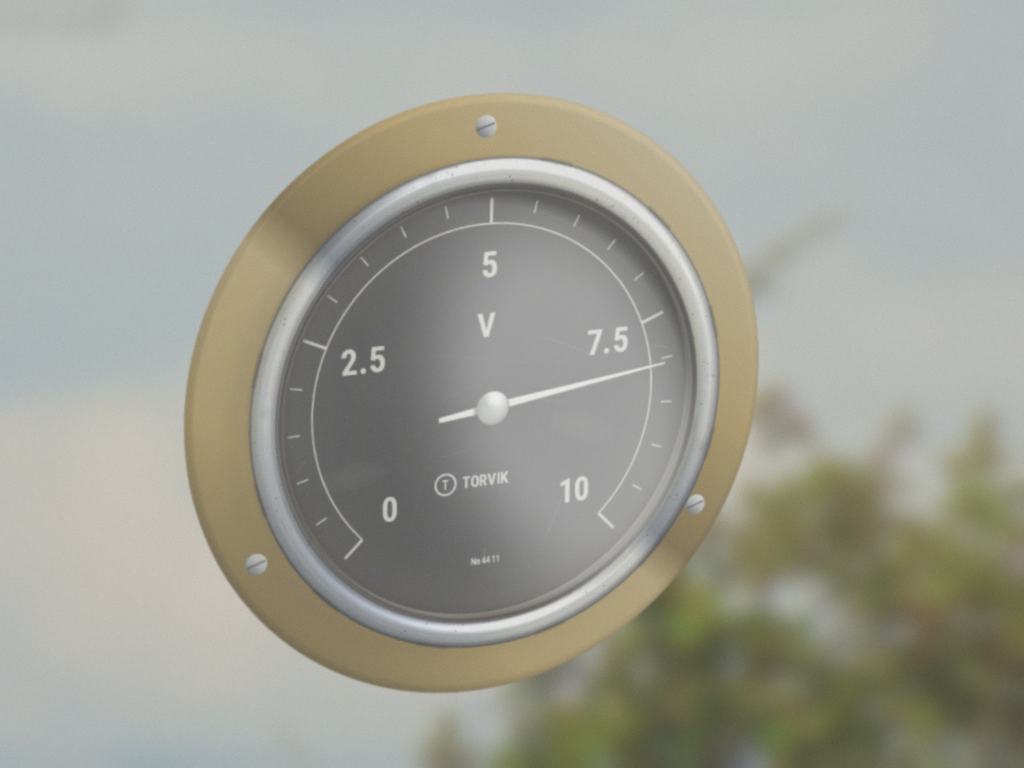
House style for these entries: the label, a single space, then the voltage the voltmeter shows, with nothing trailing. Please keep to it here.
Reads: 8 V
